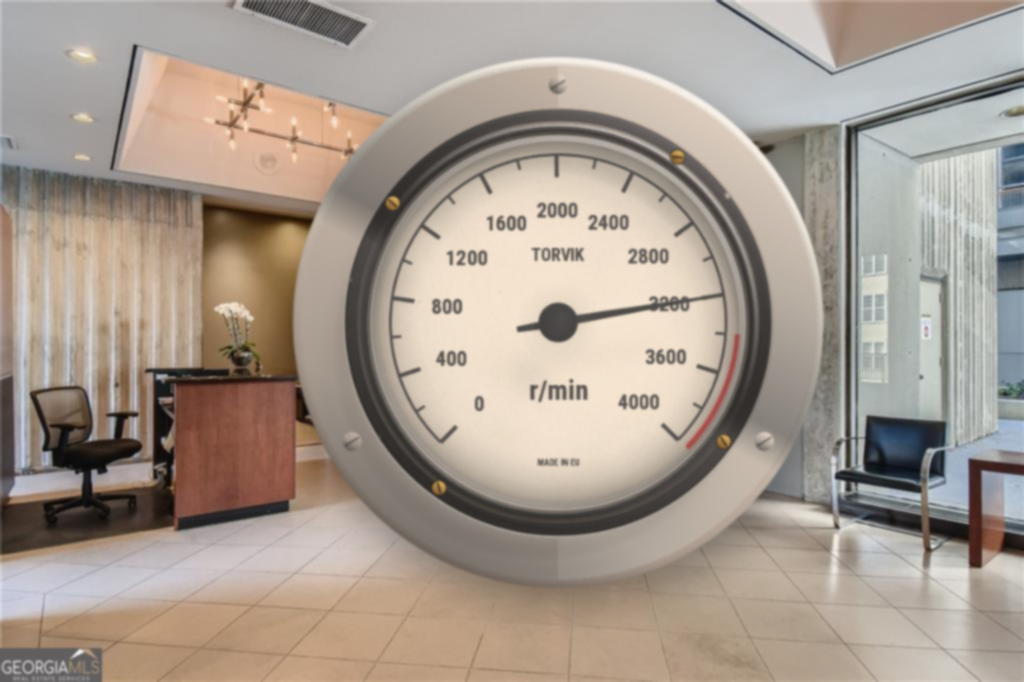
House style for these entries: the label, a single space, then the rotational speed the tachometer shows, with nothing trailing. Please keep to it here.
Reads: 3200 rpm
